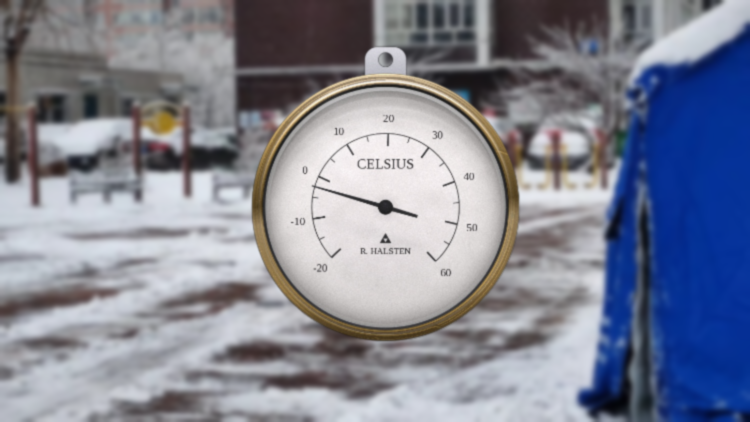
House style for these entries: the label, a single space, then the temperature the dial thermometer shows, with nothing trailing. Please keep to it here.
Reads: -2.5 °C
